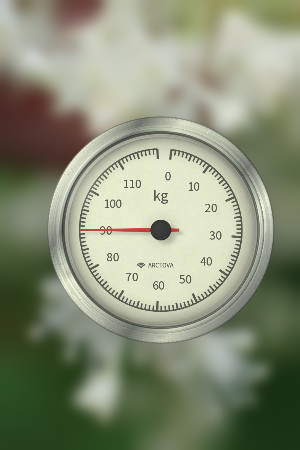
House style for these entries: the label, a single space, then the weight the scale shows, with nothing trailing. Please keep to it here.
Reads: 90 kg
